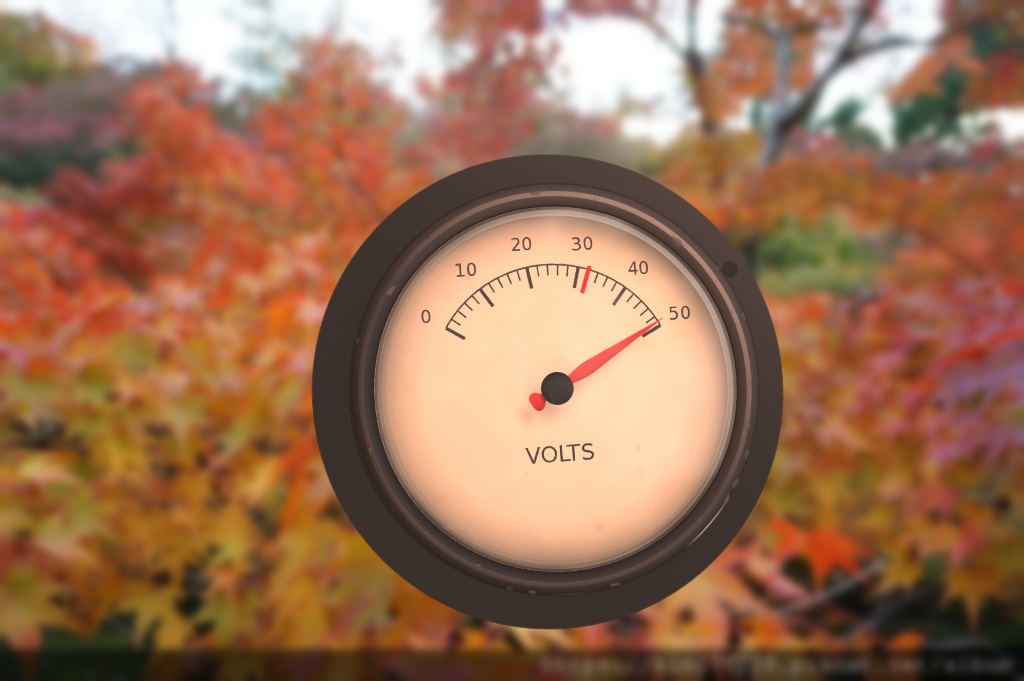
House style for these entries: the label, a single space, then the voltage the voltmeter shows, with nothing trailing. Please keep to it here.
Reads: 49 V
